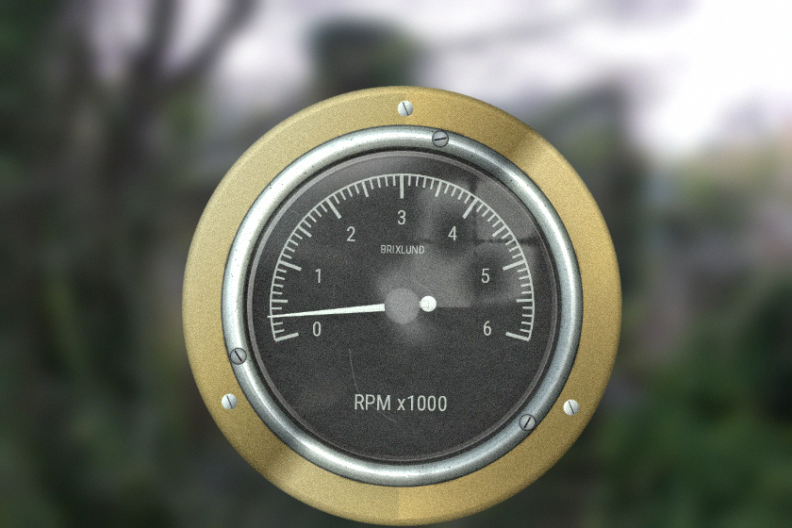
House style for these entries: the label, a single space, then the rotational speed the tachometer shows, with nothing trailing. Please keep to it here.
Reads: 300 rpm
